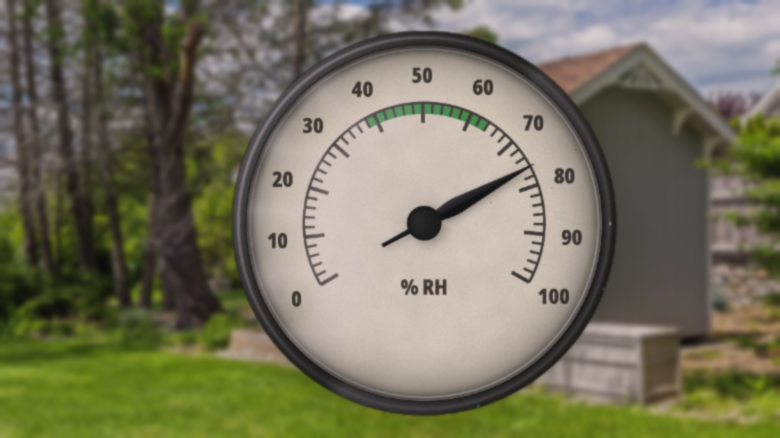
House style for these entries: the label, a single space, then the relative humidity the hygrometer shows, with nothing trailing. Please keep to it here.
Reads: 76 %
